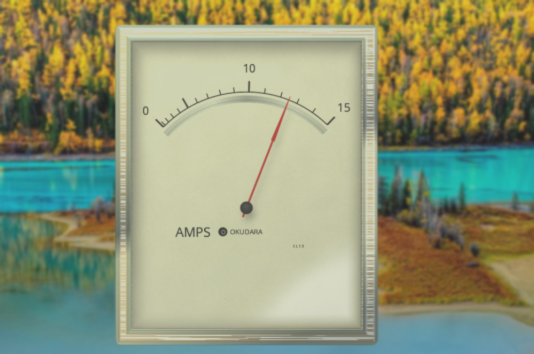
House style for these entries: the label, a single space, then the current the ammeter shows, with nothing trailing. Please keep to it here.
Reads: 12.5 A
